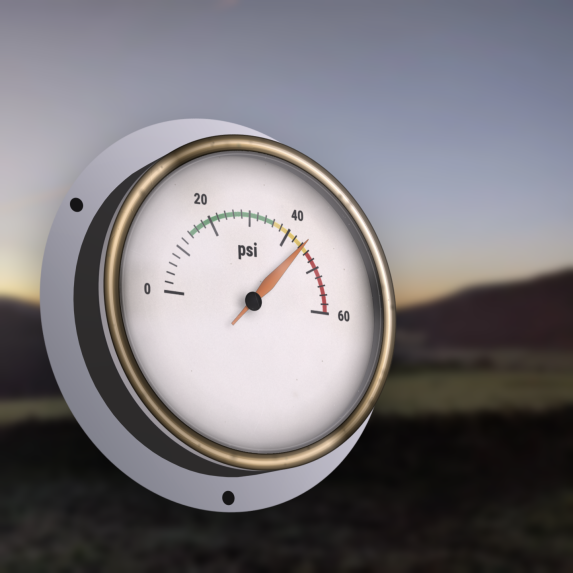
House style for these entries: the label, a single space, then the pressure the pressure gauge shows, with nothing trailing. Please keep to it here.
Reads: 44 psi
